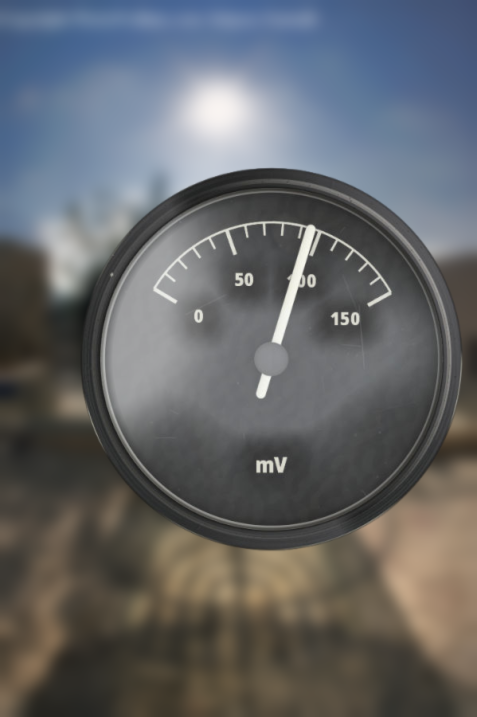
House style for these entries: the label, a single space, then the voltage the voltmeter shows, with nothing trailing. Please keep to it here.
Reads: 95 mV
